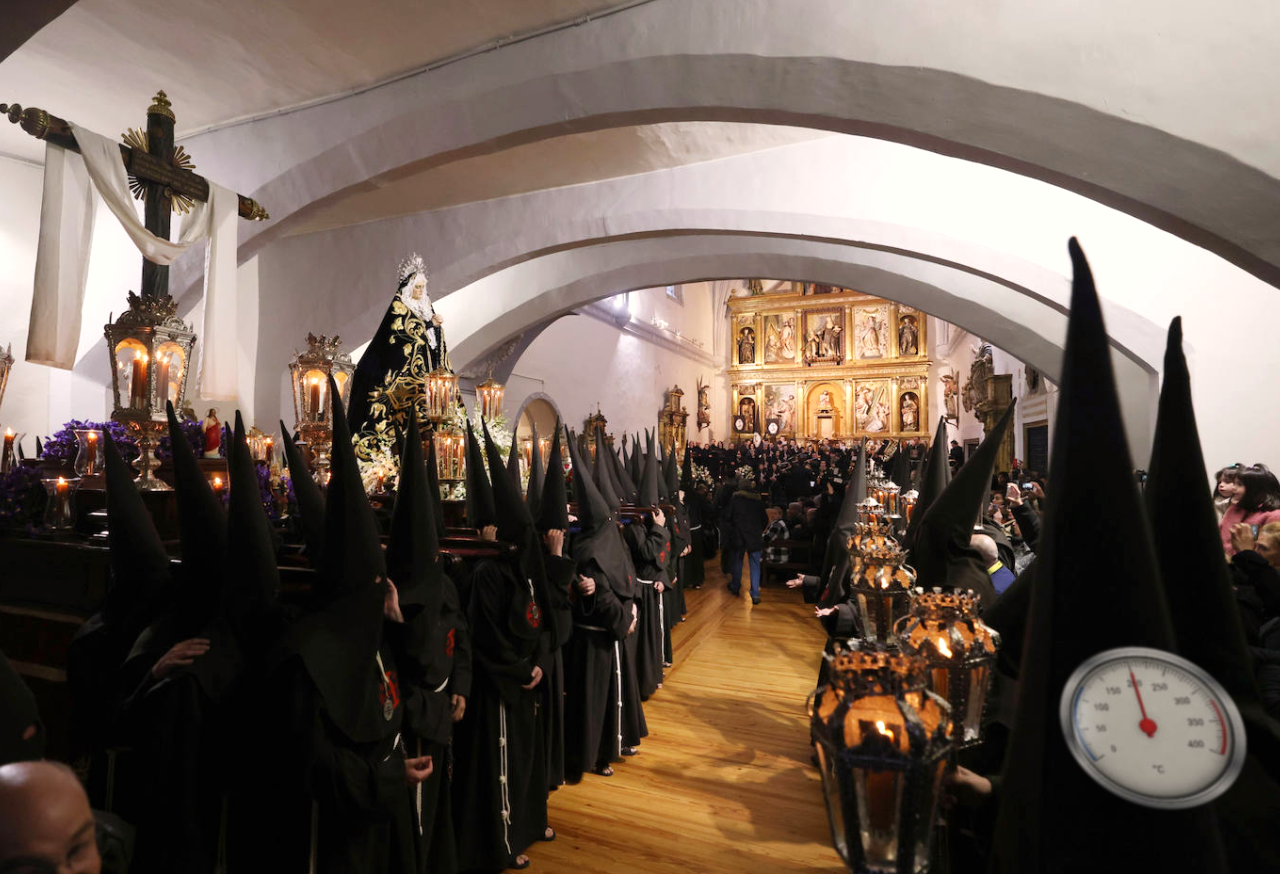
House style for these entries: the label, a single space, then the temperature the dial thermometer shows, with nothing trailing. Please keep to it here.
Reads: 200 °C
